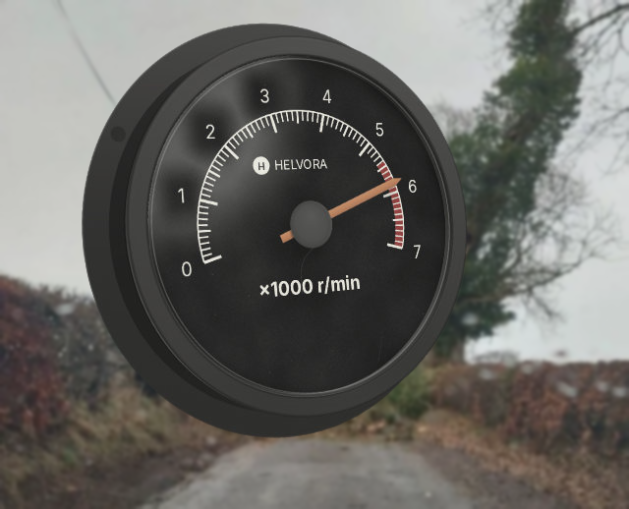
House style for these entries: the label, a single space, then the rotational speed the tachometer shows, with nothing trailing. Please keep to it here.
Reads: 5800 rpm
